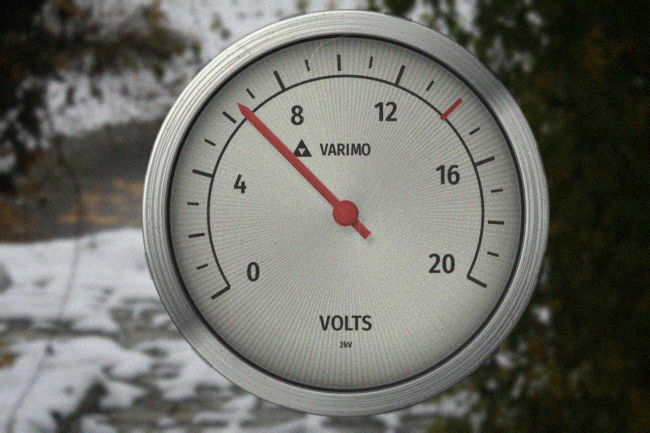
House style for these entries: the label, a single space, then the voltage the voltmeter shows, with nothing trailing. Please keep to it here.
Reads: 6.5 V
